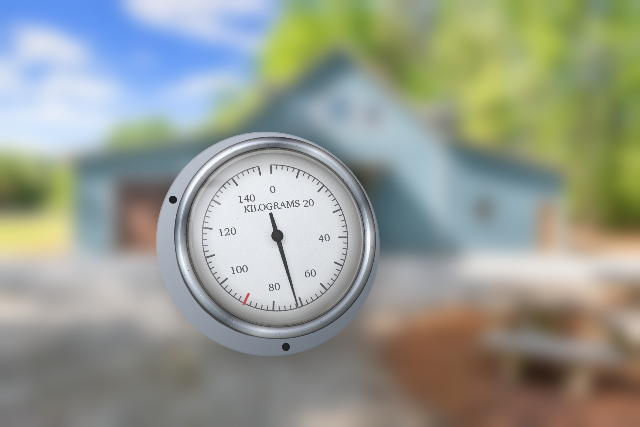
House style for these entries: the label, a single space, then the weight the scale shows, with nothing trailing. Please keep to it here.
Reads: 72 kg
